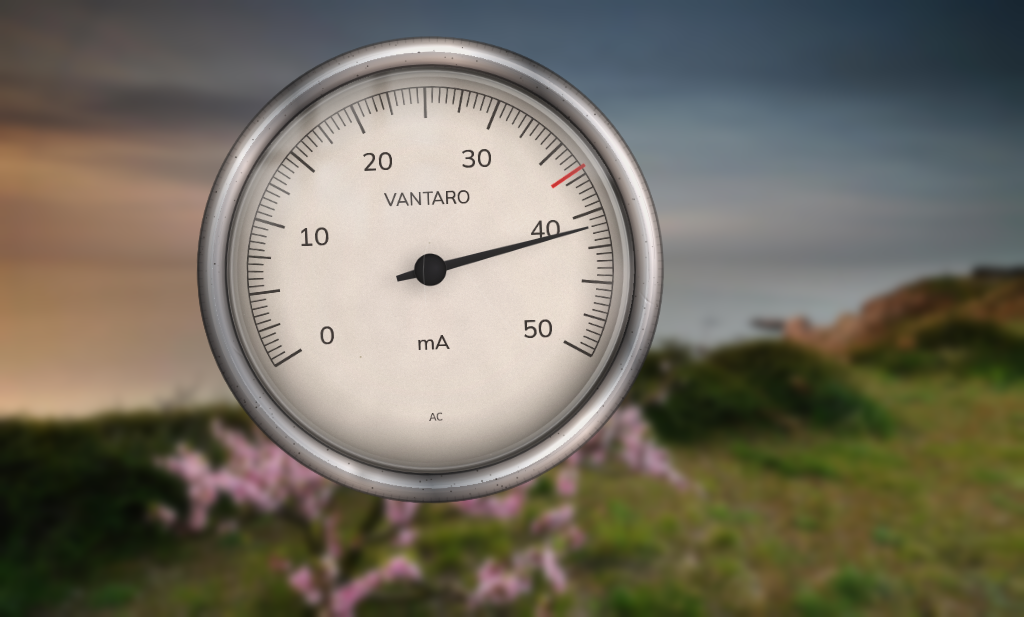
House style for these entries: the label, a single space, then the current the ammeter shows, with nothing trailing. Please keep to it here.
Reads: 41 mA
